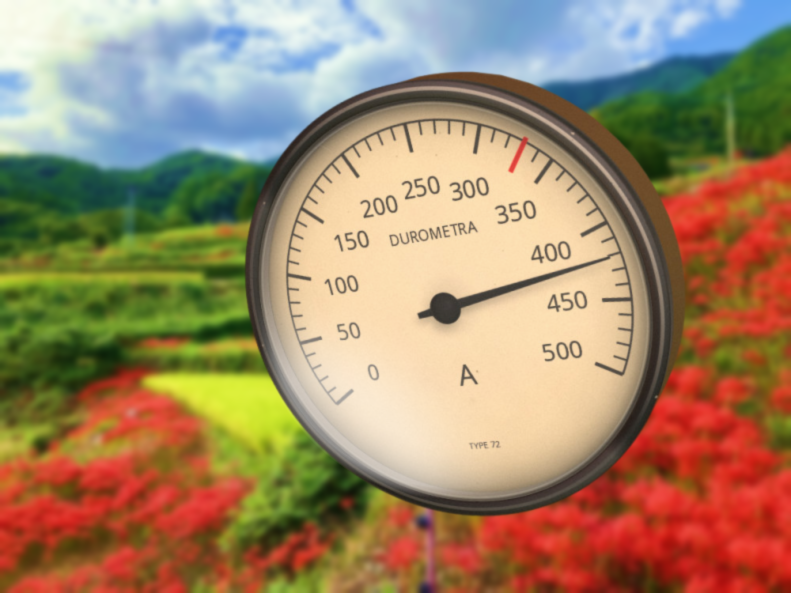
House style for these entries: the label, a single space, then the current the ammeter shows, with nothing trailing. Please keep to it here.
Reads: 420 A
